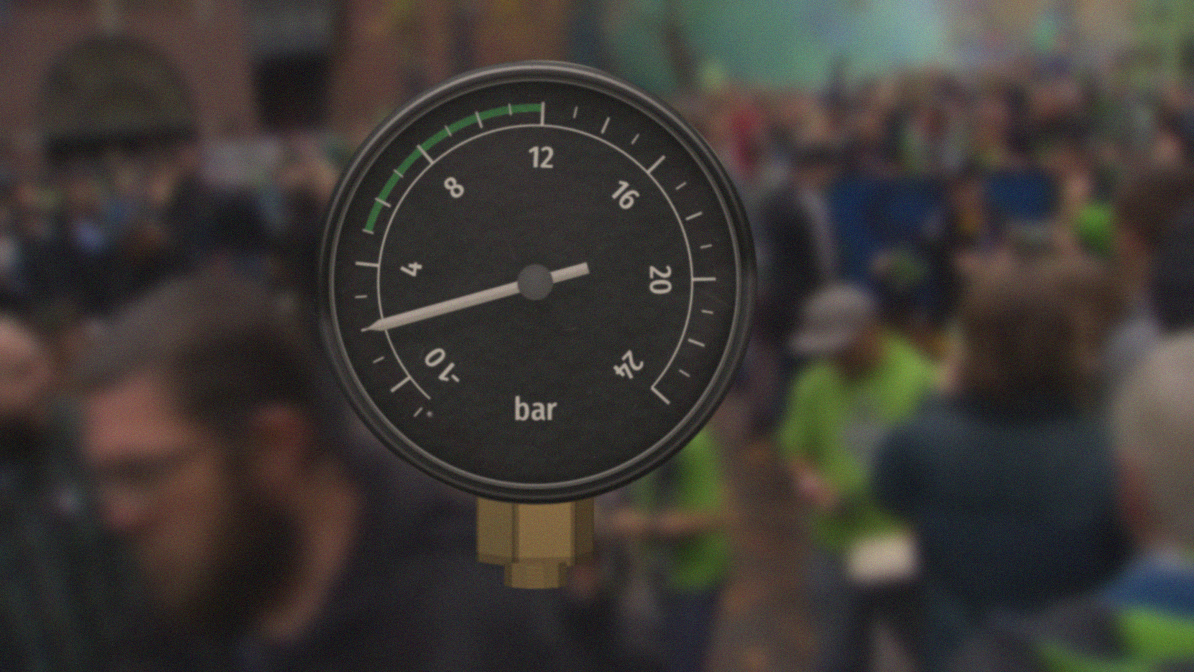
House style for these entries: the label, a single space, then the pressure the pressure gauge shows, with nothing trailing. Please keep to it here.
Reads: 2 bar
